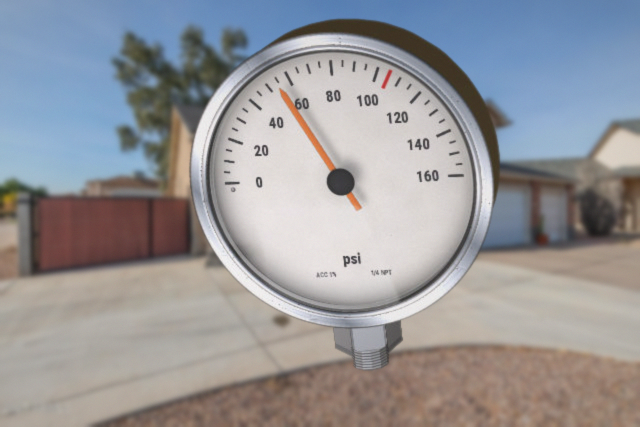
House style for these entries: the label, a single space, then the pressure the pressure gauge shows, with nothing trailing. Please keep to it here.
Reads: 55 psi
